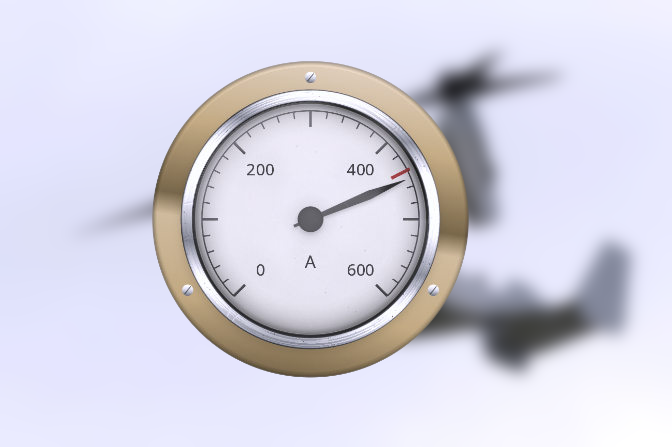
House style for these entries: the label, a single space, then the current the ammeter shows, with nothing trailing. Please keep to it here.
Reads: 450 A
